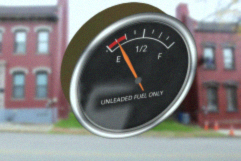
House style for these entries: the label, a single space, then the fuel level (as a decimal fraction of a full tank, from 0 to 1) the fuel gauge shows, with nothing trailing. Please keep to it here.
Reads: 0.125
